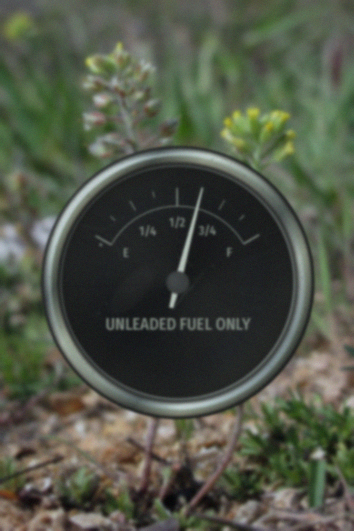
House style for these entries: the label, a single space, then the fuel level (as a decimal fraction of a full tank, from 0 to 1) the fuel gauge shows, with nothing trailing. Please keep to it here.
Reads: 0.625
